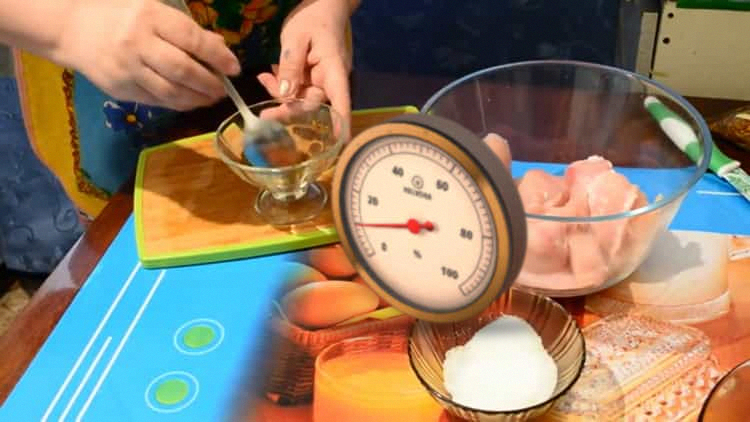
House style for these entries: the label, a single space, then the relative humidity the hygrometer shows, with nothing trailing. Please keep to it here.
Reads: 10 %
